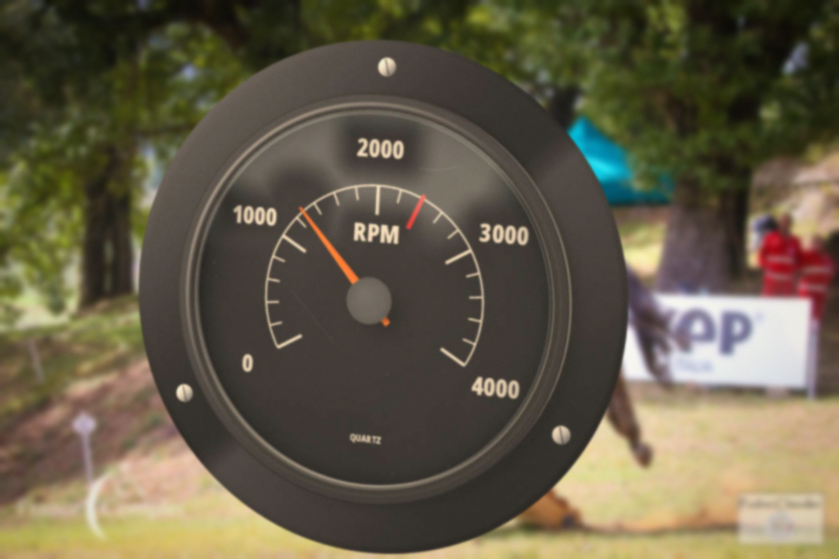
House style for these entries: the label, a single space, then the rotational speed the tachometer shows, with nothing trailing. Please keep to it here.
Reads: 1300 rpm
